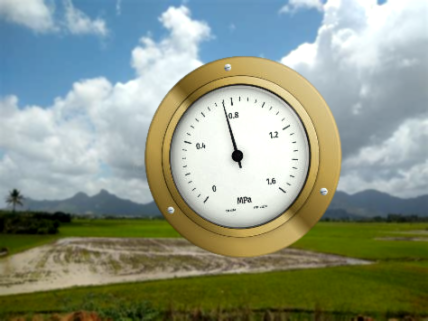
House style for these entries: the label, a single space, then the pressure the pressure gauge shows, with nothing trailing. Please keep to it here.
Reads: 0.75 MPa
